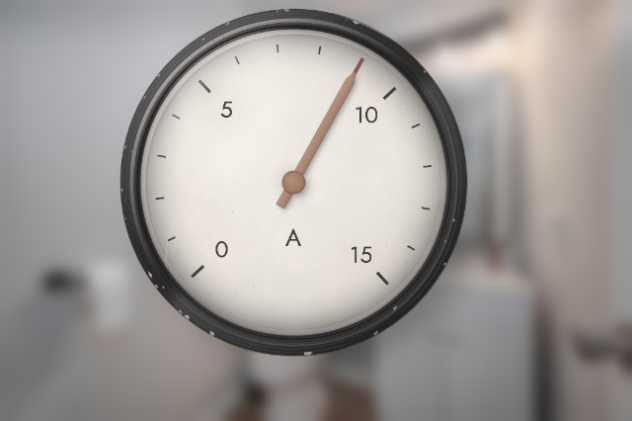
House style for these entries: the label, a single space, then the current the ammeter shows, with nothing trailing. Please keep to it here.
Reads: 9 A
